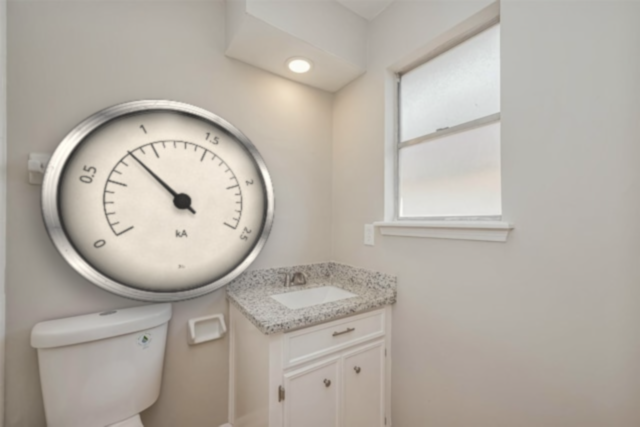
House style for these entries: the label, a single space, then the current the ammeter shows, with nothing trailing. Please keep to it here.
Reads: 0.8 kA
